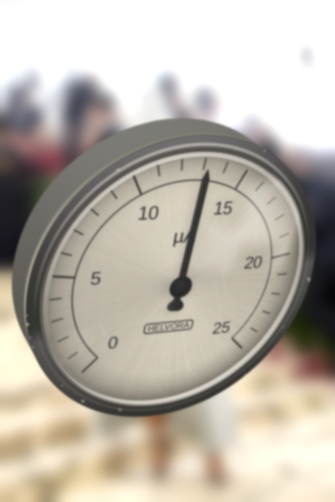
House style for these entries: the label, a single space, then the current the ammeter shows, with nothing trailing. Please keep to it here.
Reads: 13 µA
